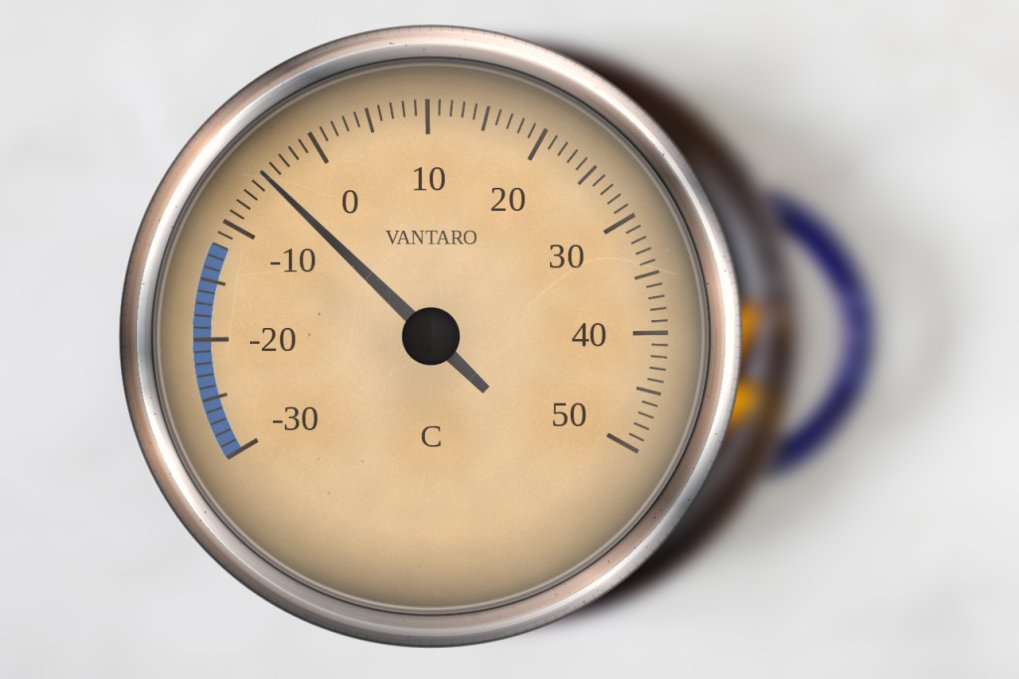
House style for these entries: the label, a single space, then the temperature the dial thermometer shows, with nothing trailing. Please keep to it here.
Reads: -5 °C
